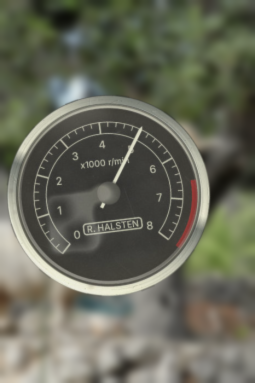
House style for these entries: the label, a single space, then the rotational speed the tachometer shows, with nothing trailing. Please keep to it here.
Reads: 5000 rpm
